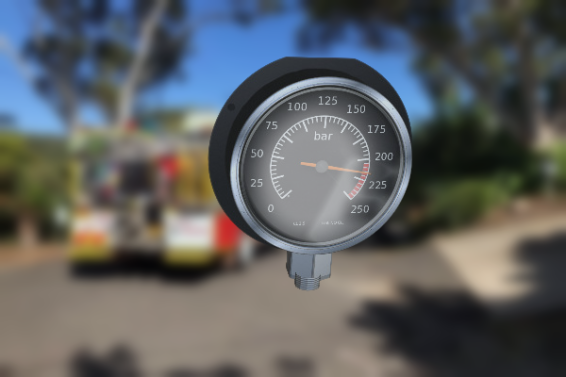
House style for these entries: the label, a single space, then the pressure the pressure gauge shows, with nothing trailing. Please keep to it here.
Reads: 215 bar
